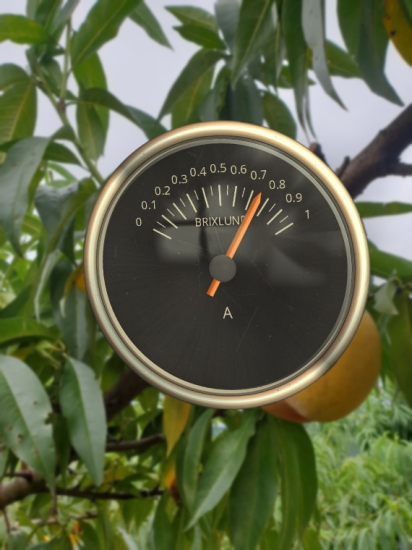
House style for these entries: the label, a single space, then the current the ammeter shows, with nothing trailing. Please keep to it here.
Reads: 0.75 A
